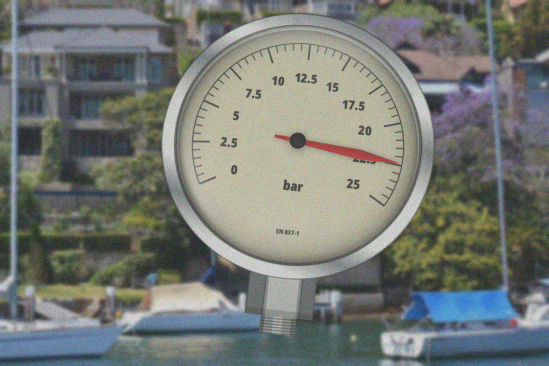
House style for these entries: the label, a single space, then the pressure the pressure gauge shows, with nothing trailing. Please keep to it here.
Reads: 22.5 bar
